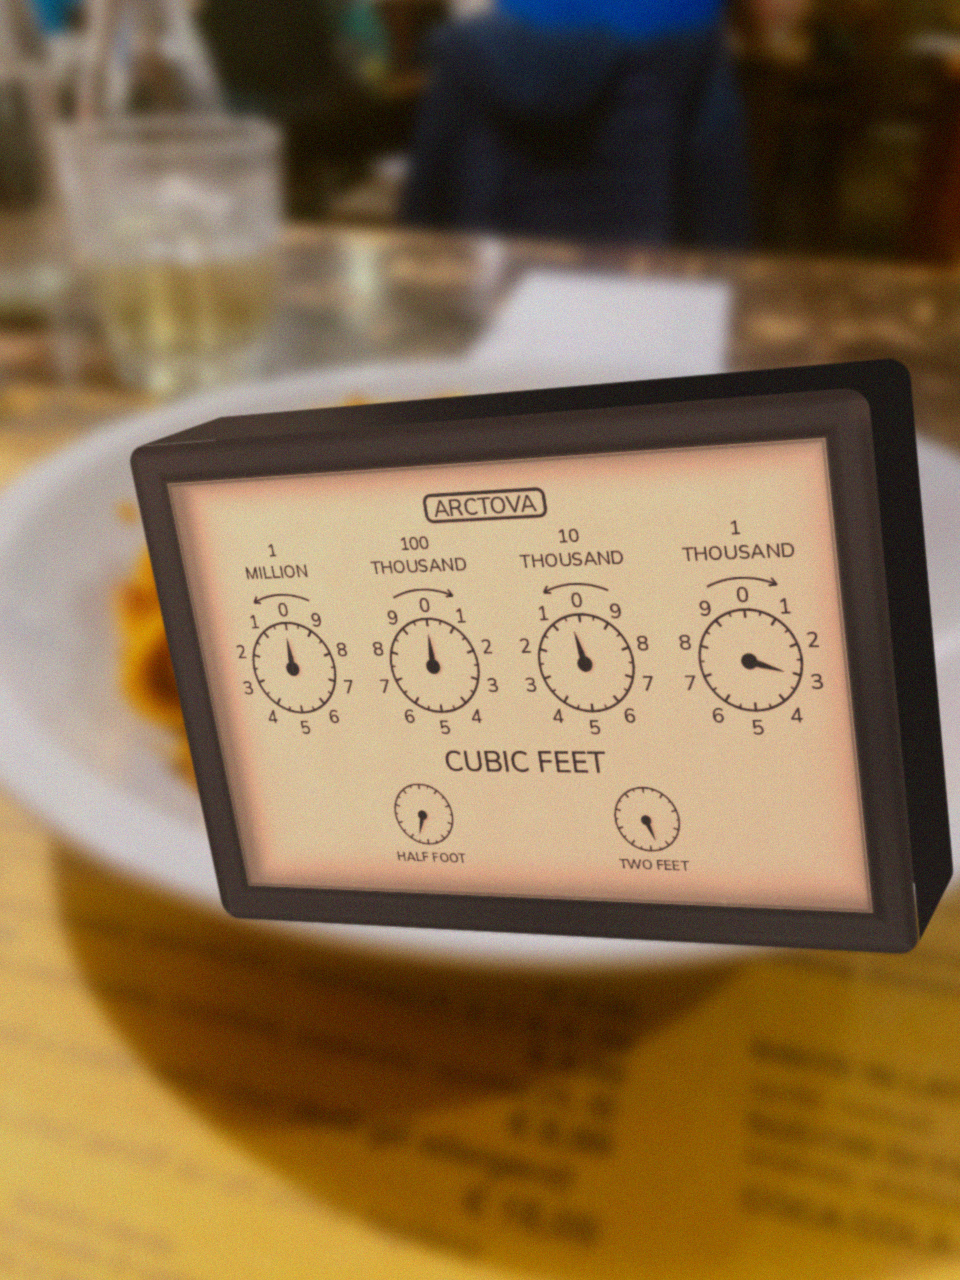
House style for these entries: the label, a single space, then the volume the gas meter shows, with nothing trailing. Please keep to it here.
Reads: 300 ft³
